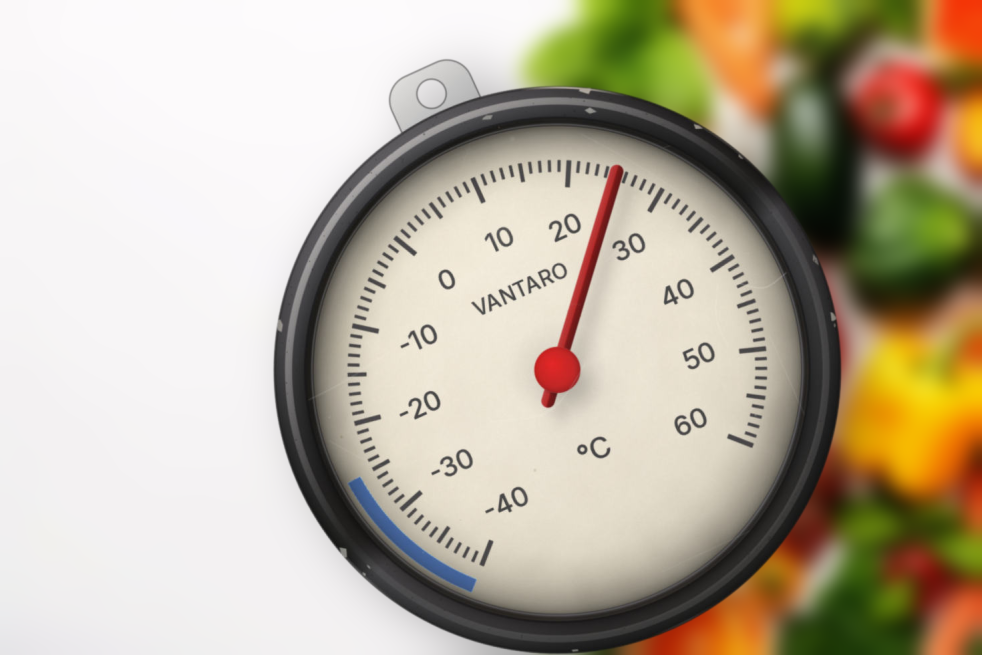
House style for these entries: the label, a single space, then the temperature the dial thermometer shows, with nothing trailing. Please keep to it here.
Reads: 25 °C
